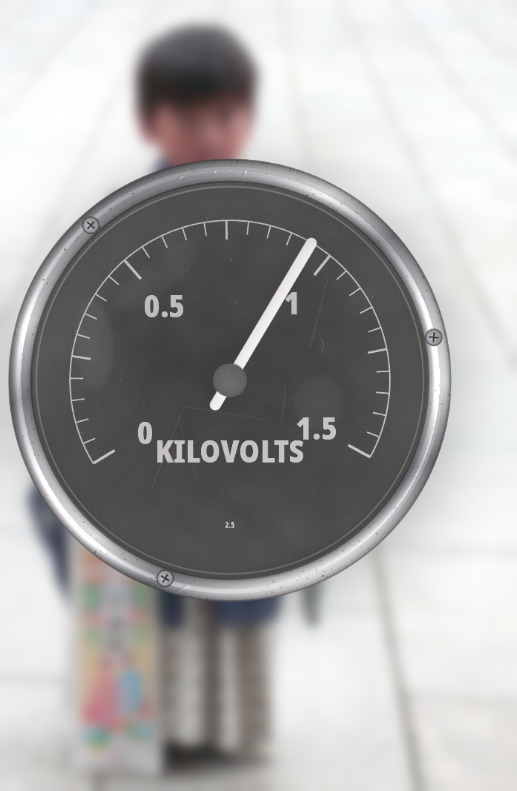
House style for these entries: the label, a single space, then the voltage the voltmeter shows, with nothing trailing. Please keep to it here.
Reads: 0.95 kV
